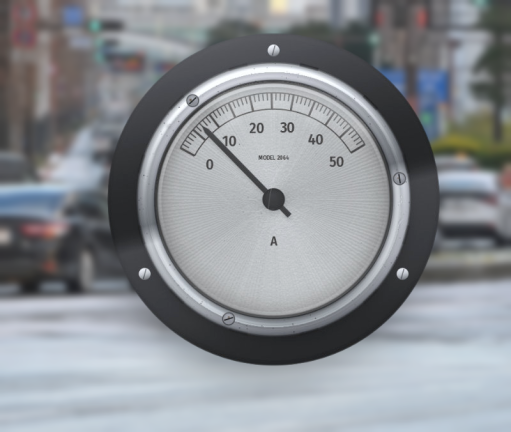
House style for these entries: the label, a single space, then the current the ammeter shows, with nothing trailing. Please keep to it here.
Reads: 7 A
